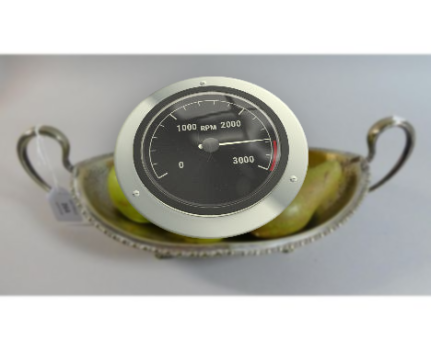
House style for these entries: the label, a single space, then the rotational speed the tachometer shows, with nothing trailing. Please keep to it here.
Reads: 2600 rpm
